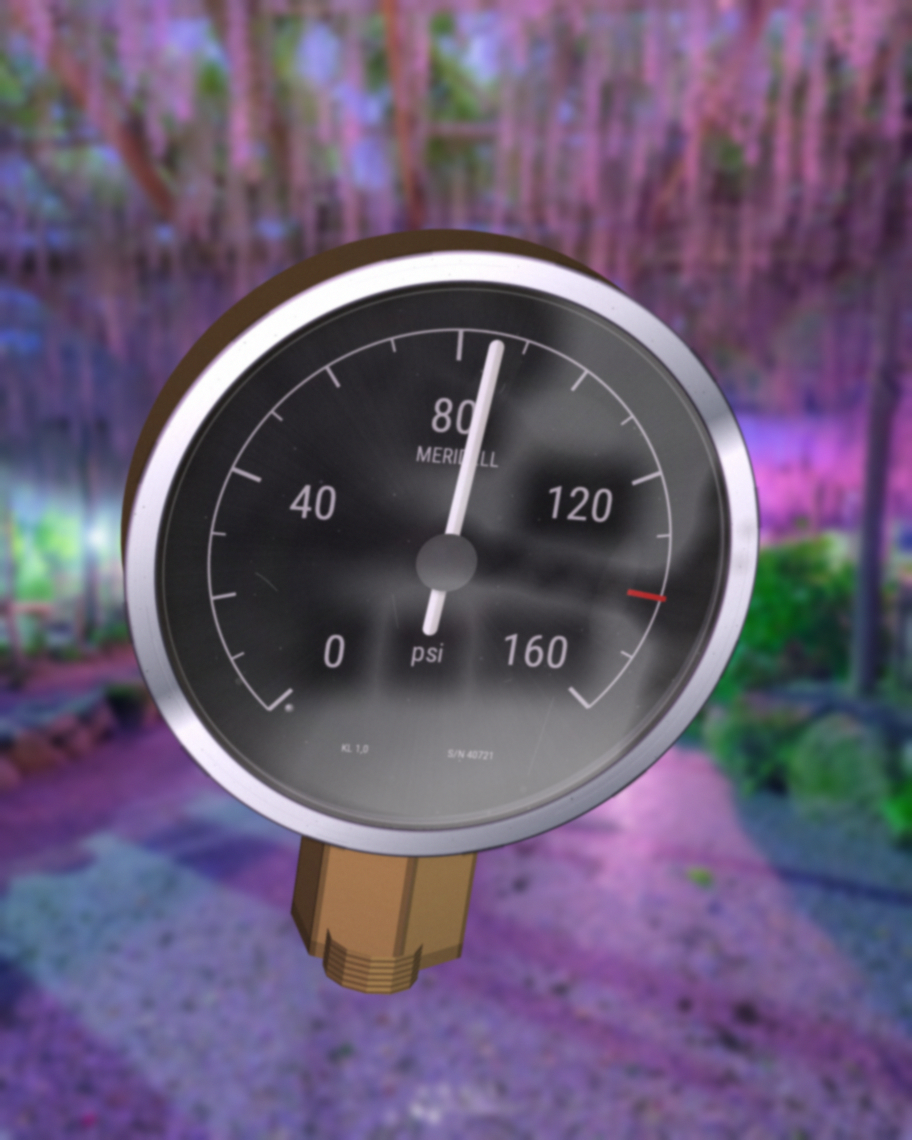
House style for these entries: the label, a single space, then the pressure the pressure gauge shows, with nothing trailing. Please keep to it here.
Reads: 85 psi
